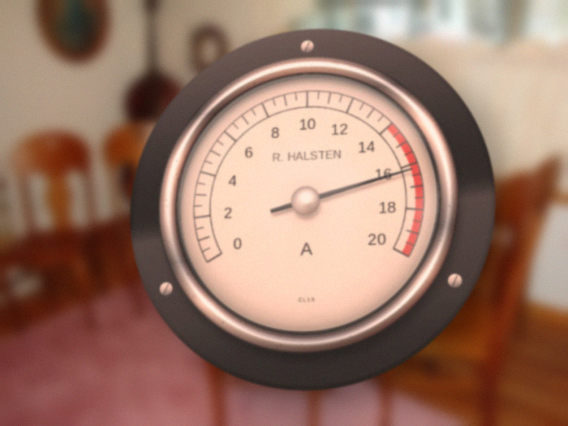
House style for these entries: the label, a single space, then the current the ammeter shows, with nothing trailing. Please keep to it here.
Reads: 16.25 A
